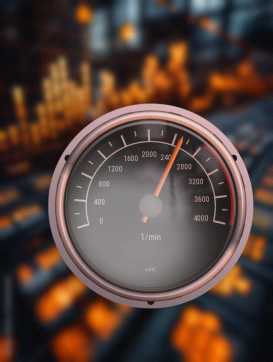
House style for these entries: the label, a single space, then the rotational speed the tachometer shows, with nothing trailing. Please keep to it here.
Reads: 2500 rpm
